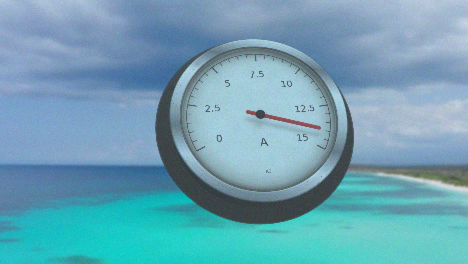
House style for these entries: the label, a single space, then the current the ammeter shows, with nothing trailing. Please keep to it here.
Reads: 14 A
